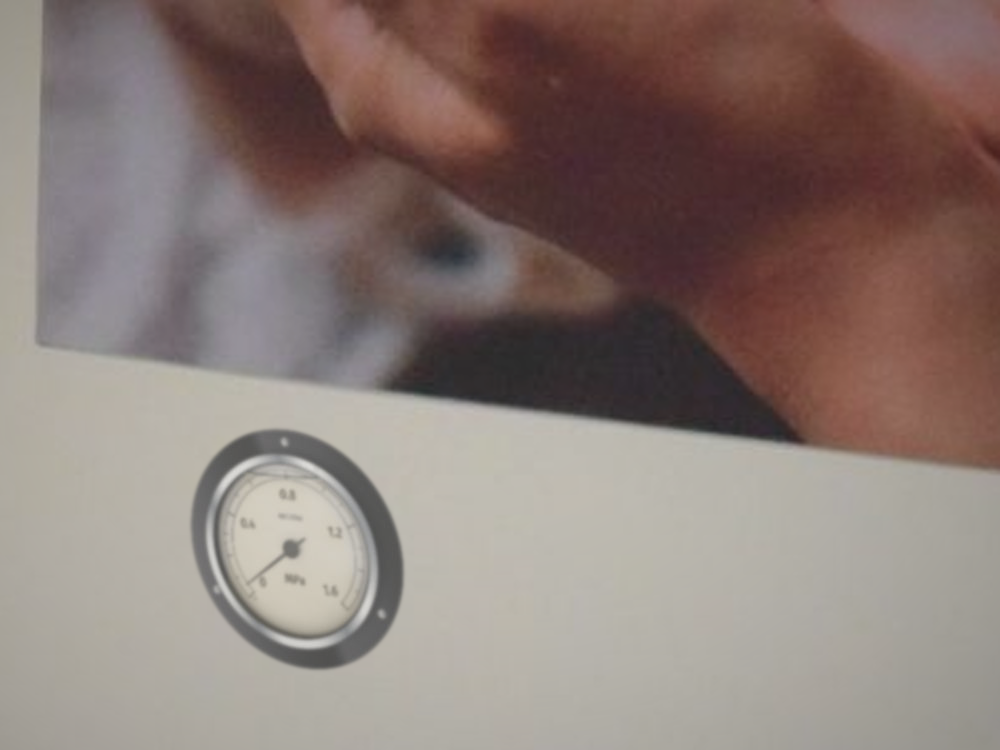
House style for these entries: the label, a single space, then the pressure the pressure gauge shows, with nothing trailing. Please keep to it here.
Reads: 0.05 MPa
